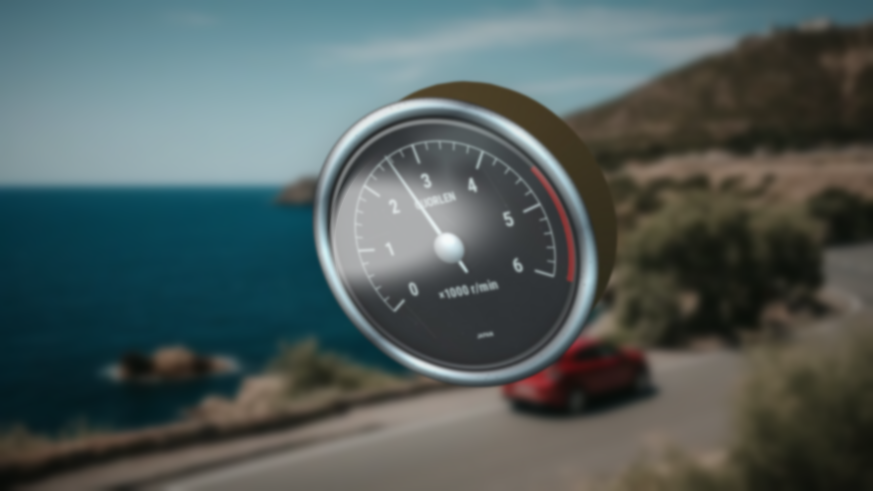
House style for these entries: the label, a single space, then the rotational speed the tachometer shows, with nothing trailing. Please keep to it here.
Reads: 2600 rpm
